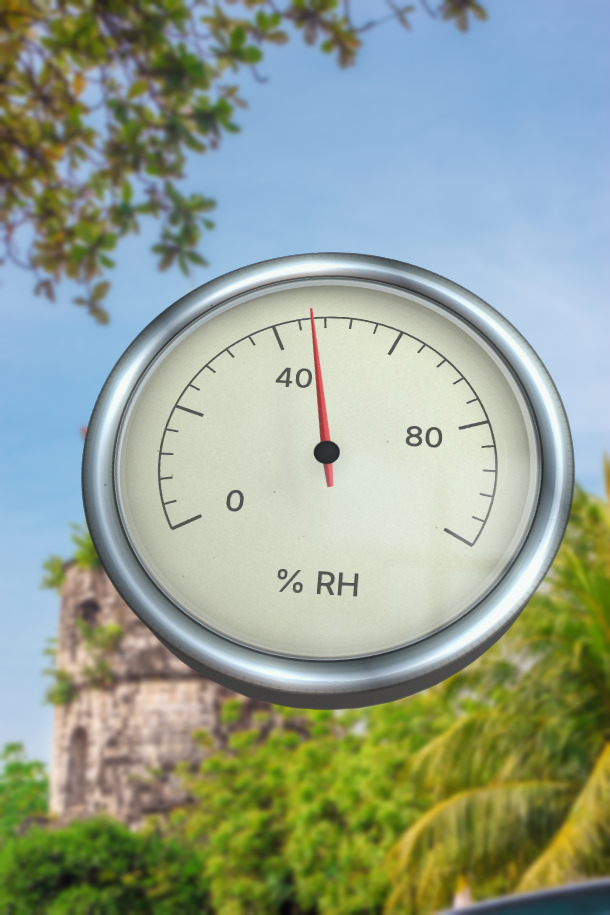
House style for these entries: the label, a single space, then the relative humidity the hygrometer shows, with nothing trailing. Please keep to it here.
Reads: 46 %
